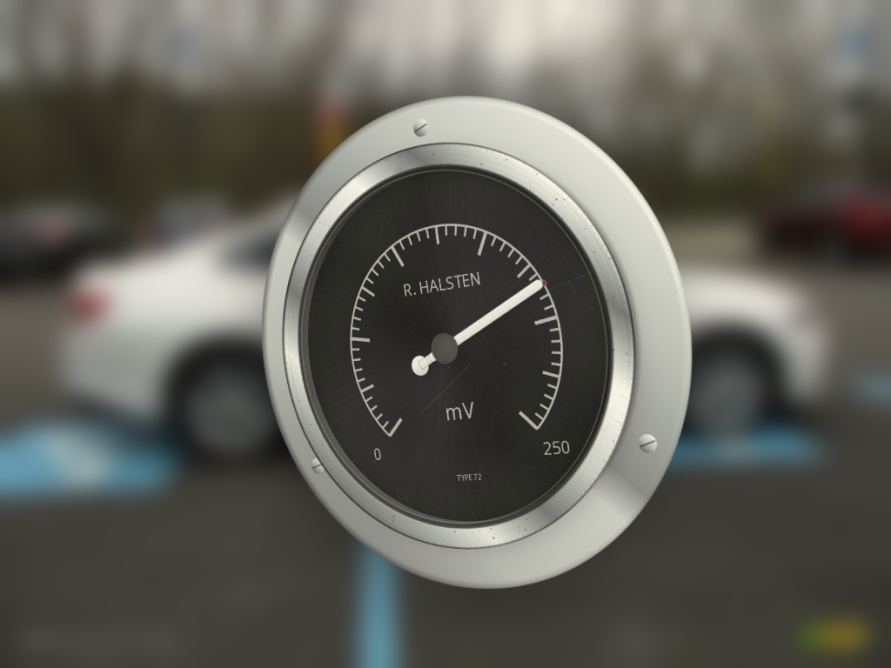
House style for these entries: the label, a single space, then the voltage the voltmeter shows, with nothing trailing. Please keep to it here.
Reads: 185 mV
